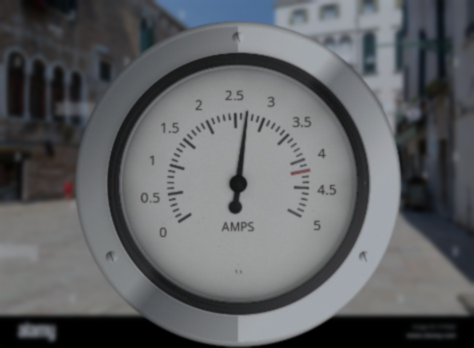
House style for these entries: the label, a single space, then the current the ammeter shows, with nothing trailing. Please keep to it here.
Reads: 2.7 A
